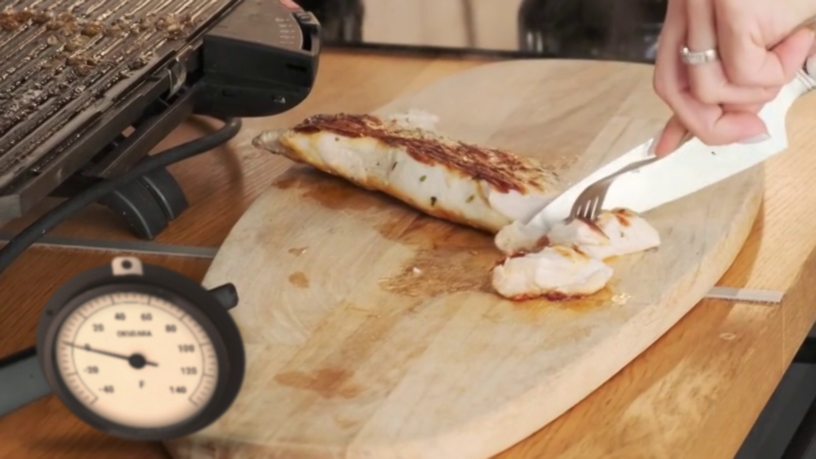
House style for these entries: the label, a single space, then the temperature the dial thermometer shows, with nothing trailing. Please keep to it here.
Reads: 0 °F
